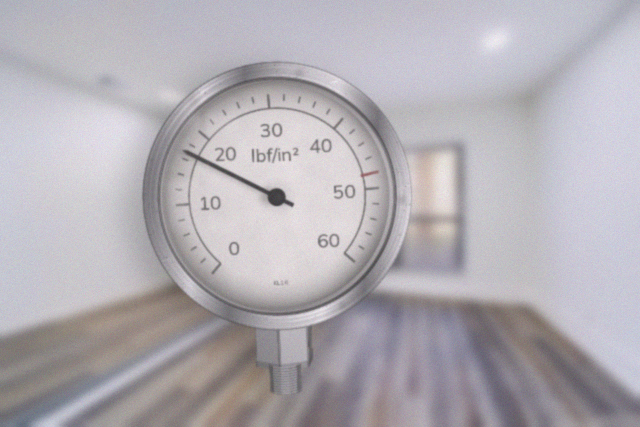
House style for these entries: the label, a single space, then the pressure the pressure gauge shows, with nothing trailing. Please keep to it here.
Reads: 17 psi
